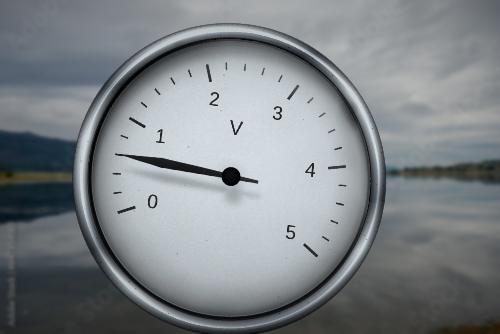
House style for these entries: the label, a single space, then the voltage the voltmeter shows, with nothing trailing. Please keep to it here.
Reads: 0.6 V
